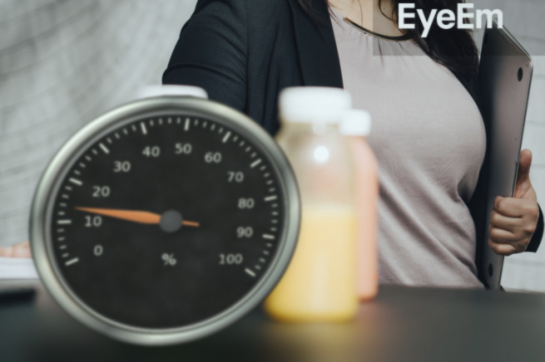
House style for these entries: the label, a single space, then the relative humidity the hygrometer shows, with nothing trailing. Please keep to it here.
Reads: 14 %
